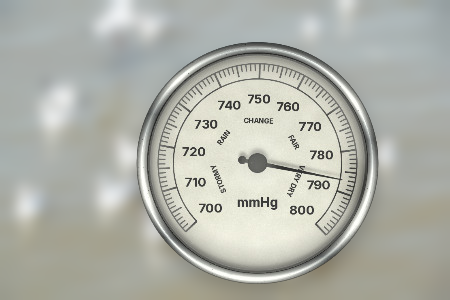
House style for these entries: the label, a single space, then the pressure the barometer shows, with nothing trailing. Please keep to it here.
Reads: 787 mmHg
